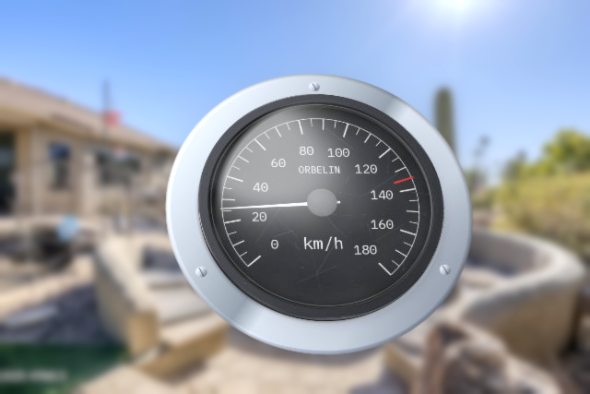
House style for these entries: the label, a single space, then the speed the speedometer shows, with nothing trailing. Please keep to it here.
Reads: 25 km/h
